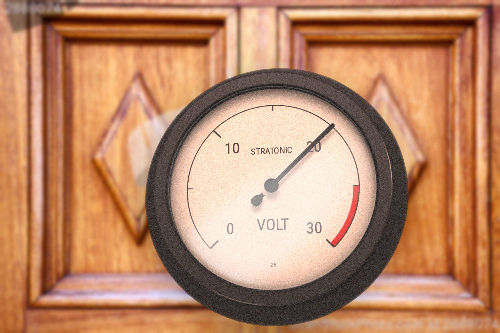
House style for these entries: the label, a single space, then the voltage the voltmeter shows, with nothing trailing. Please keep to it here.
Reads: 20 V
